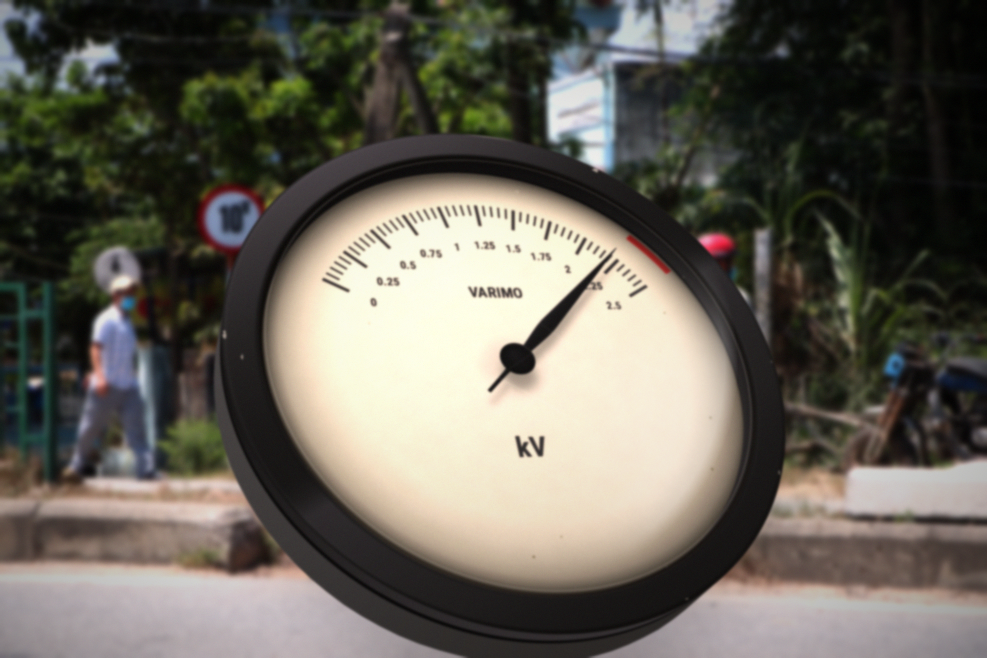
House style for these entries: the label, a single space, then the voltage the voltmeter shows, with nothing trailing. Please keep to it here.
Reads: 2.2 kV
